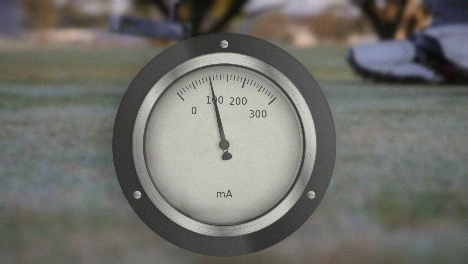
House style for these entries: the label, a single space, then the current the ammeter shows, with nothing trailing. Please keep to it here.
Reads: 100 mA
